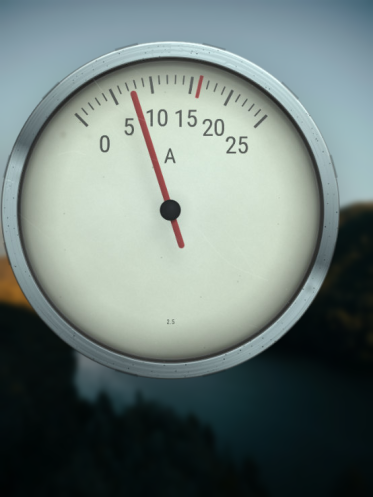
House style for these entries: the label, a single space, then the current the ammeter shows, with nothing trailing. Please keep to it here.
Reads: 7.5 A
